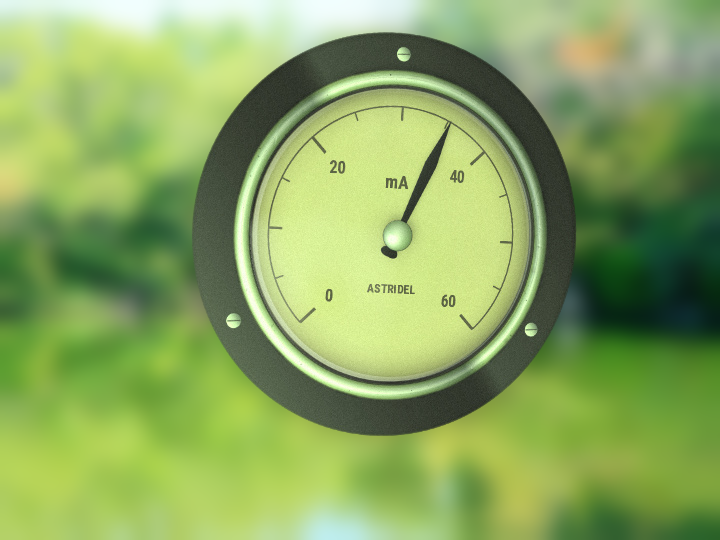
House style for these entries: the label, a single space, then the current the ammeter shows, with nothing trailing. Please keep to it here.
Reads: 35 mA
